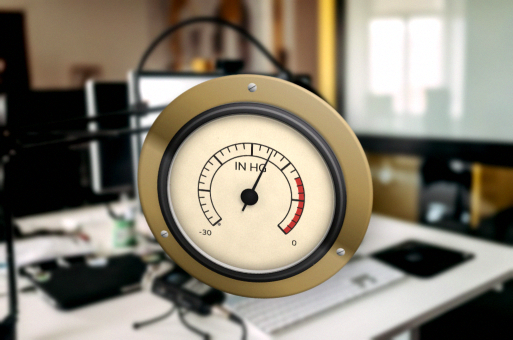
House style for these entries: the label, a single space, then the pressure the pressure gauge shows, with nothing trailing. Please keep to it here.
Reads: -12.5 inHg
